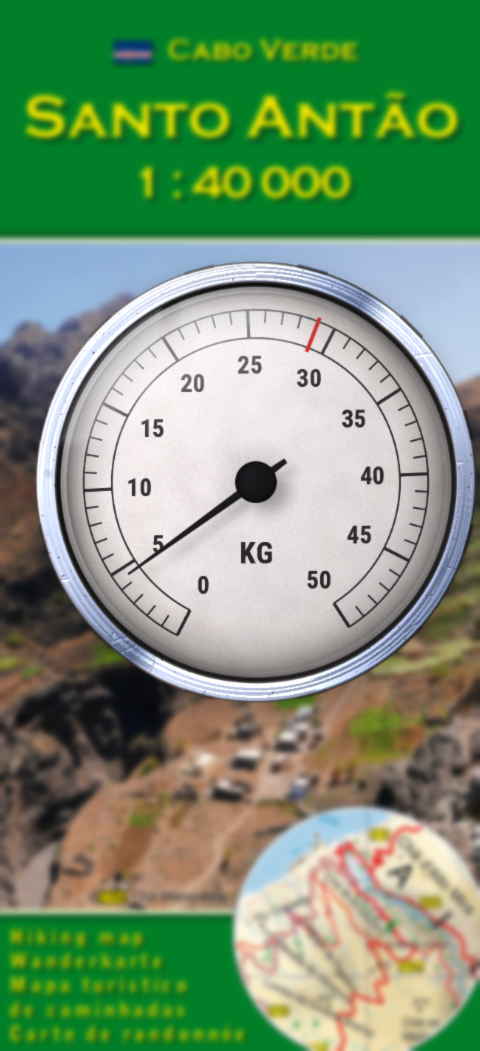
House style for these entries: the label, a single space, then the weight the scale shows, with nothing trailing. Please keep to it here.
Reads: 4.5 kg
